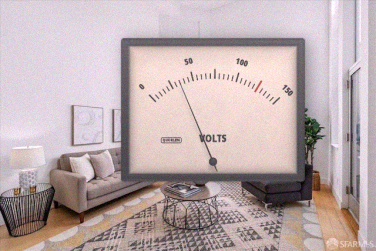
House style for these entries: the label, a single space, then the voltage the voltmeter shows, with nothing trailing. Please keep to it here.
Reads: 35 V
